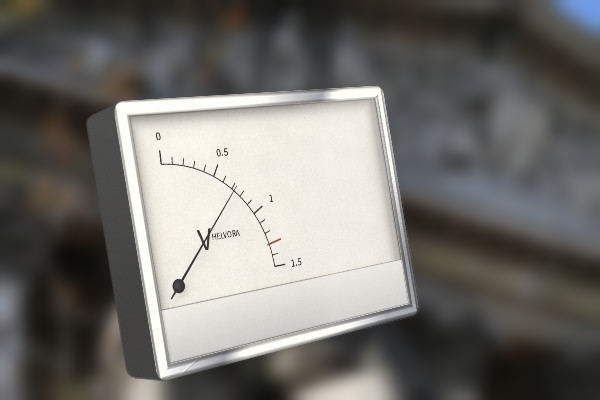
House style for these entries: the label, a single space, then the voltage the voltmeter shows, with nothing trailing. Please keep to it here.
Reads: 0.7 V
